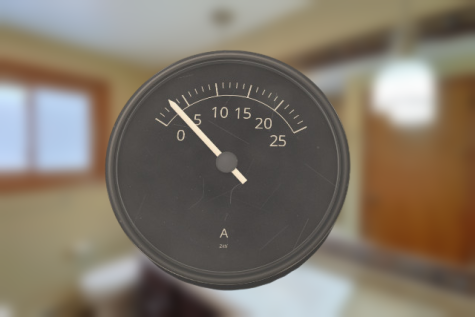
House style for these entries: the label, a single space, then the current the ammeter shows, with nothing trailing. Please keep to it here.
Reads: 3 A
